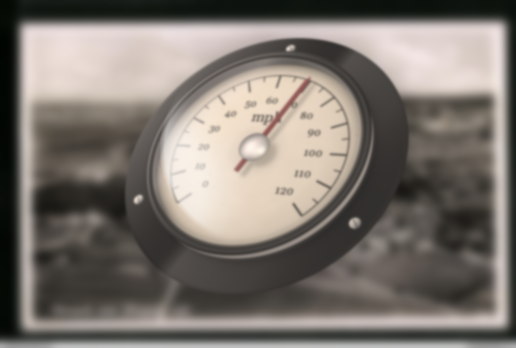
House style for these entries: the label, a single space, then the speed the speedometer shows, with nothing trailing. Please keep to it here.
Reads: 70 mph
